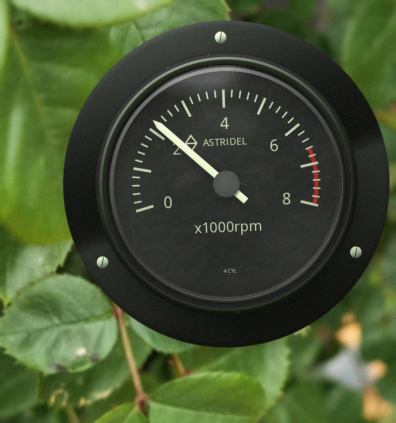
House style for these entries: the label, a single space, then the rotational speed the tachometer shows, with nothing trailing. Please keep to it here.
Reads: 2200 rpm
